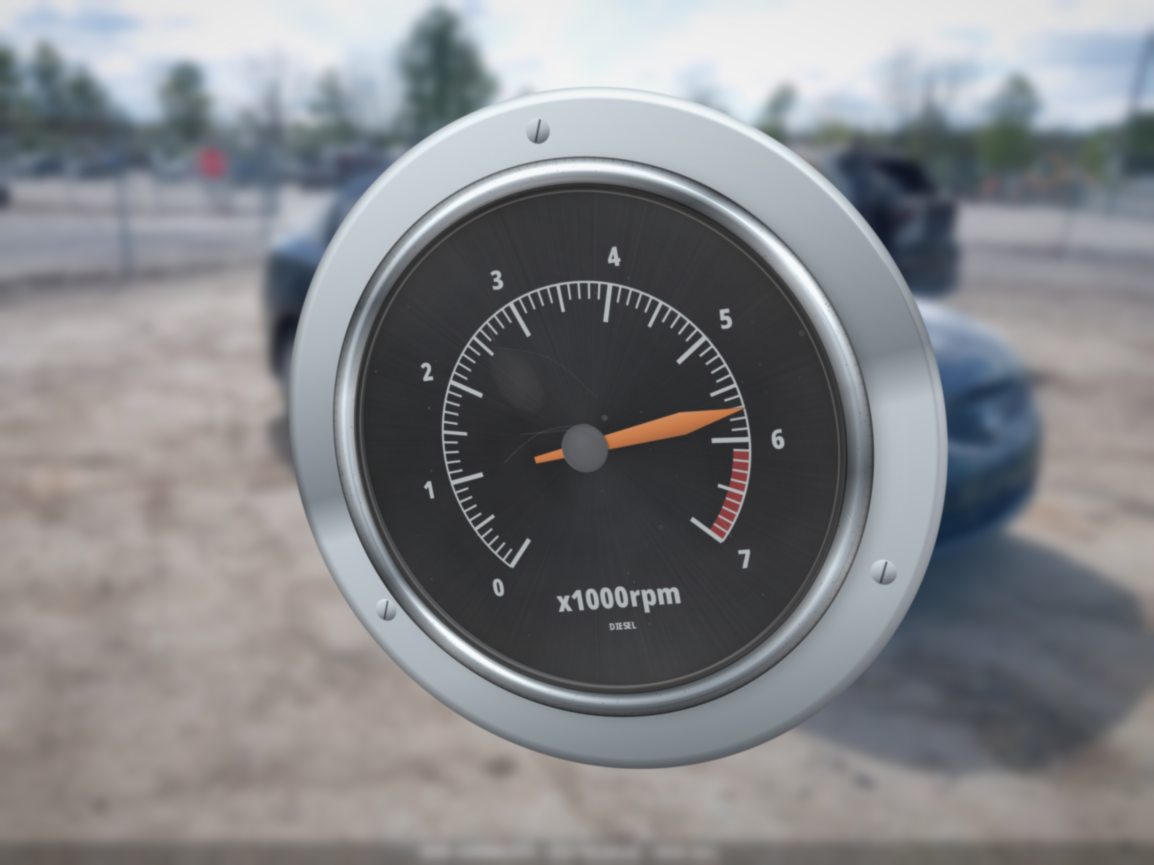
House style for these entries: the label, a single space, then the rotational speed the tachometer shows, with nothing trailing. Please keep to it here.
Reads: 5700 rpm
